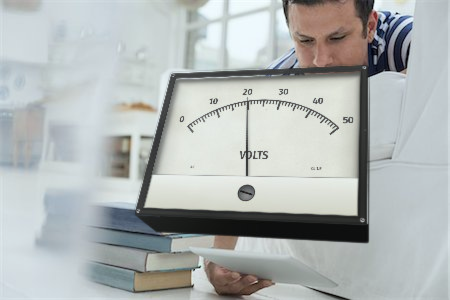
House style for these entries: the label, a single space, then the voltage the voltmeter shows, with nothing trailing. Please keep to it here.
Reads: 20 V
